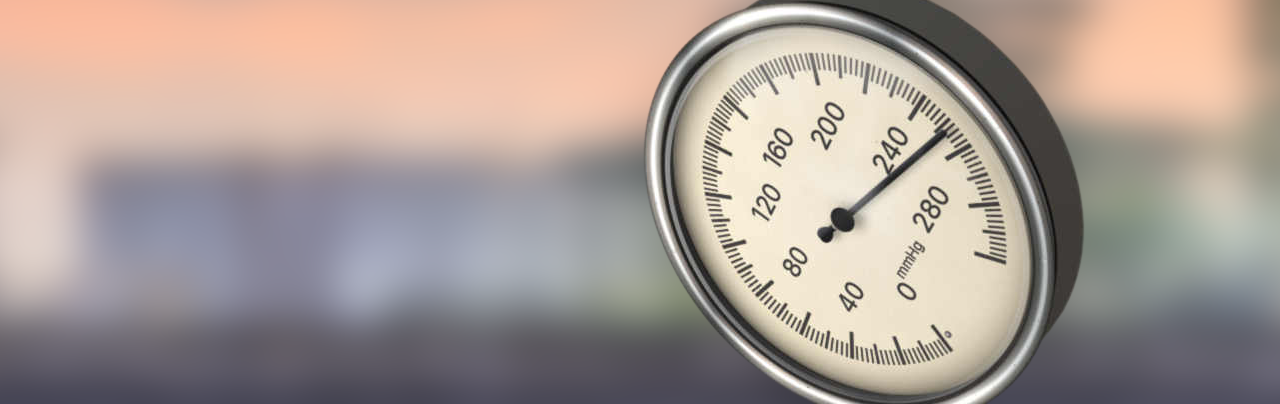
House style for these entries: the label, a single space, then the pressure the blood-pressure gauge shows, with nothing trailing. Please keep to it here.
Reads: 252 mmHg
